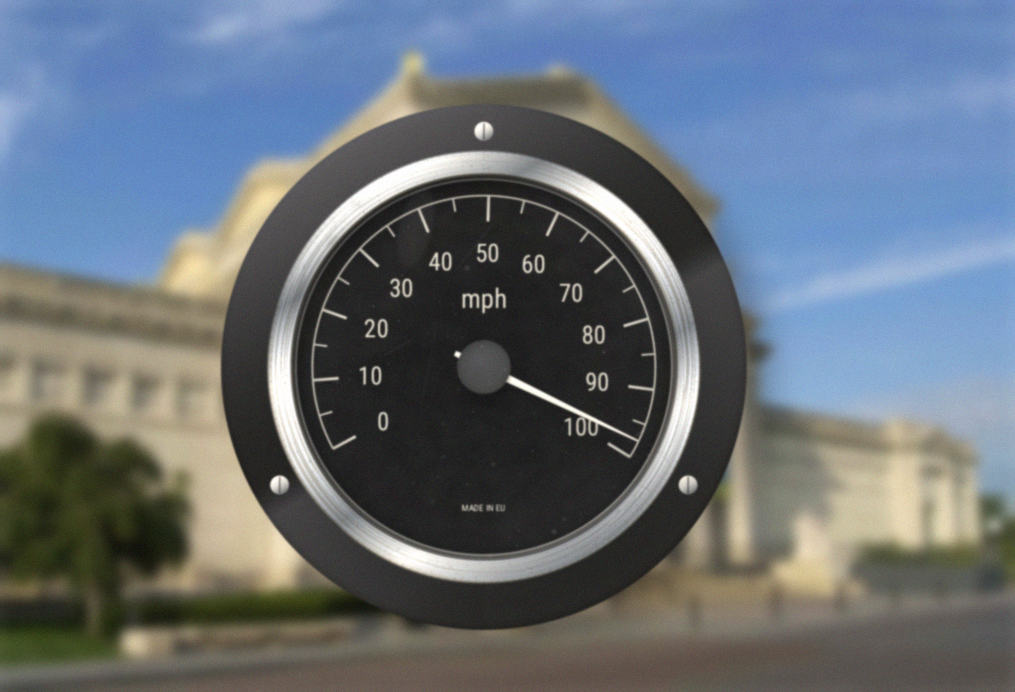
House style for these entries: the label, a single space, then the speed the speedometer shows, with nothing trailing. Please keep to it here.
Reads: 97.5 mph
